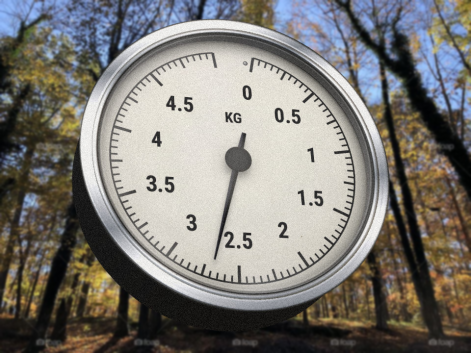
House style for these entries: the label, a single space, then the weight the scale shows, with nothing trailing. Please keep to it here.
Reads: 2.7 kg
